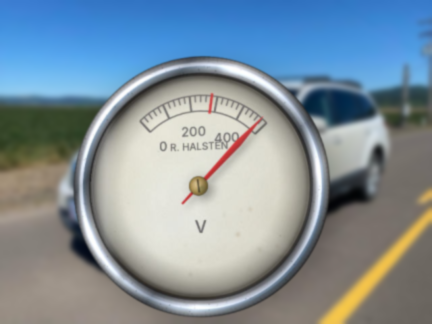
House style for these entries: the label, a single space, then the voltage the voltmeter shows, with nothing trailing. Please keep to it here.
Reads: 480 V
